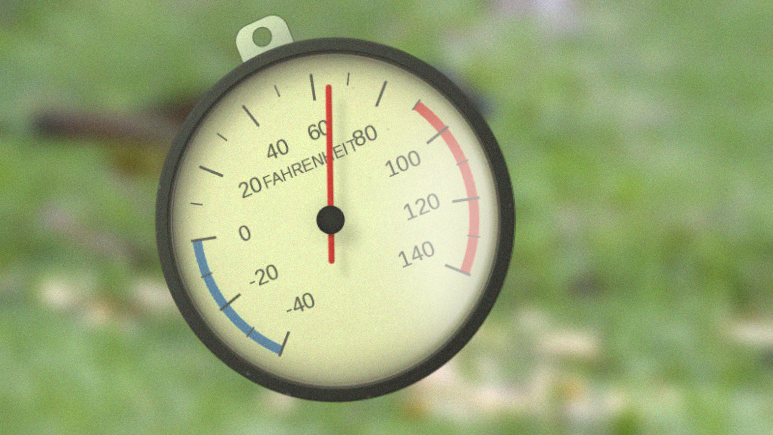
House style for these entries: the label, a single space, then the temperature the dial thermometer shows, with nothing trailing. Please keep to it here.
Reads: 65 °F
